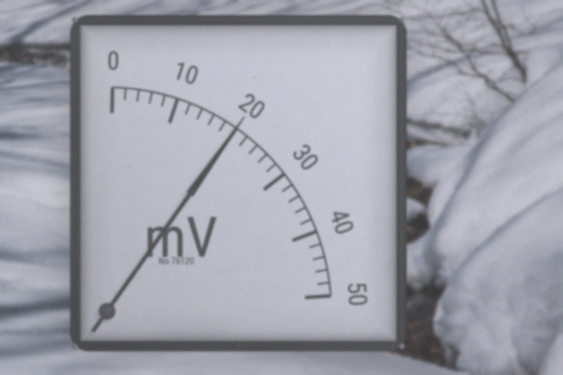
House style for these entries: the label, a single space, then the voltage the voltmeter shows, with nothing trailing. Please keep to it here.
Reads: 20 mV
